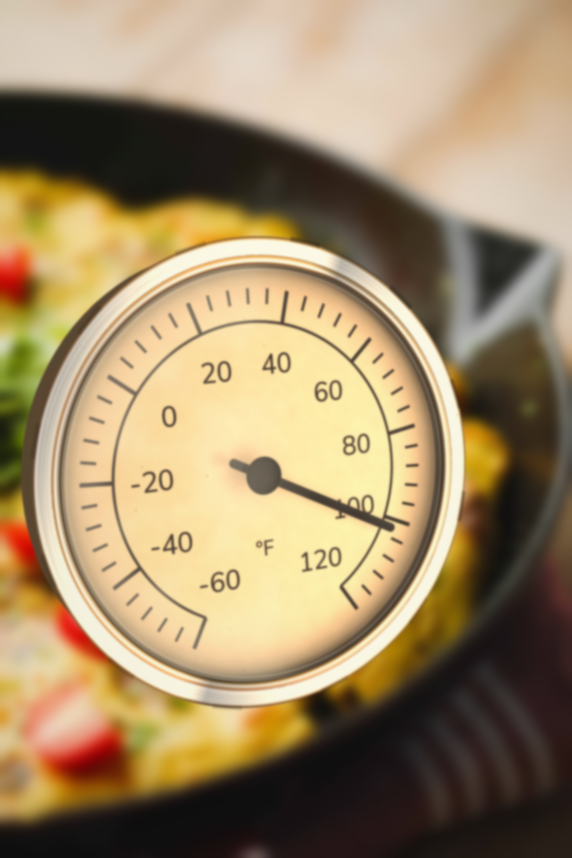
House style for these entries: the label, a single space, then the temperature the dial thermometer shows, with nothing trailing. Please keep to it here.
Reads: 102 °F
